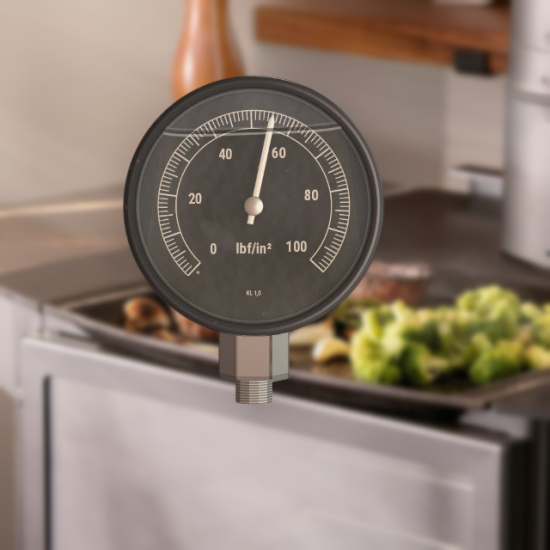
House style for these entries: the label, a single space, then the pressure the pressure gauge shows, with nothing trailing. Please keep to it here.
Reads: 55 psi
